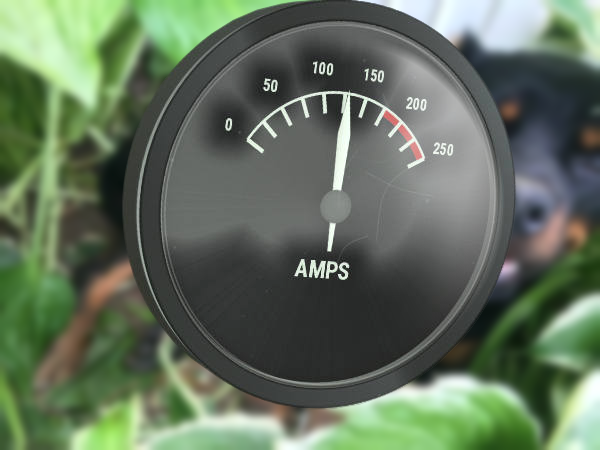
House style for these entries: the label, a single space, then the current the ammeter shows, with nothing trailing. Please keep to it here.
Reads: 125 A
